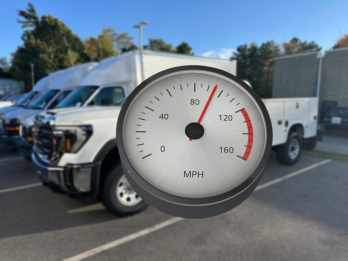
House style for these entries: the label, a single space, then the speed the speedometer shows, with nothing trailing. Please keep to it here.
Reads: 95 mph
